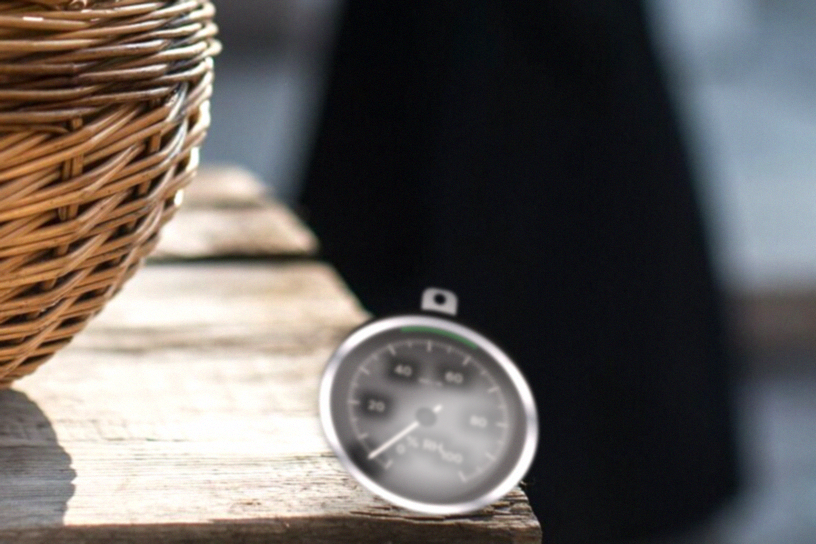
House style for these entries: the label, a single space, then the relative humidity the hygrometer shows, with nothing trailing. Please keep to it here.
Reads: 5 %
